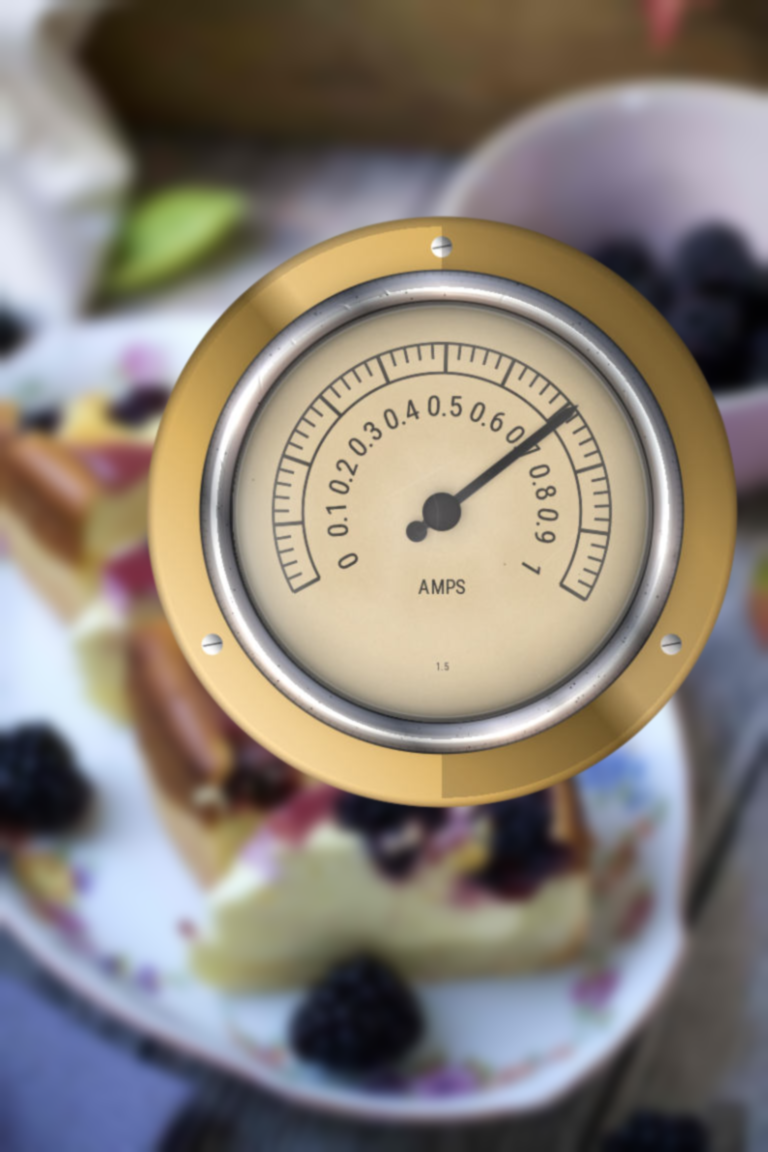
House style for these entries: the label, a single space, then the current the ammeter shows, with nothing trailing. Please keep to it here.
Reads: 0.71 A
